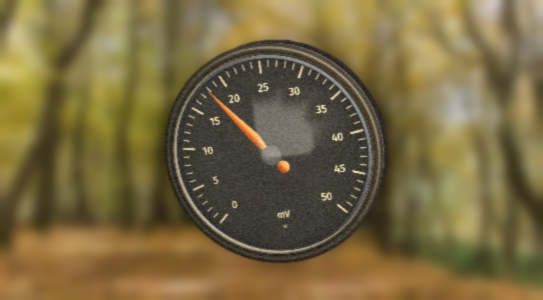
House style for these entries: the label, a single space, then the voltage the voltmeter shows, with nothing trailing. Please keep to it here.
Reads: 18 mV
